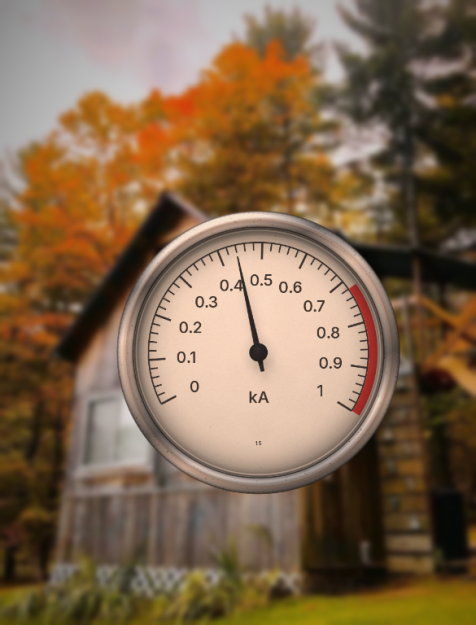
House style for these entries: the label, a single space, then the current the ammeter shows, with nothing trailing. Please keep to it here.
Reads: 0.44 kA
